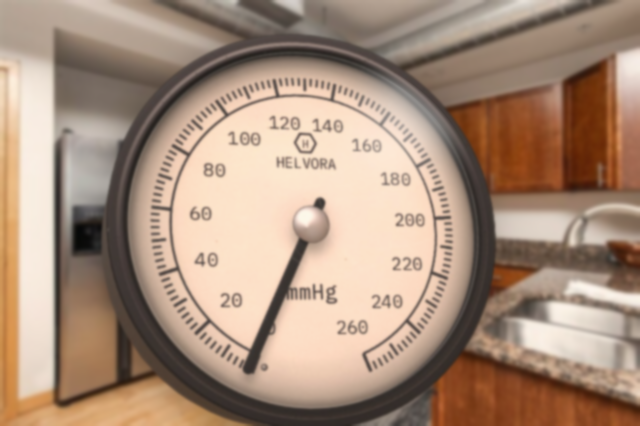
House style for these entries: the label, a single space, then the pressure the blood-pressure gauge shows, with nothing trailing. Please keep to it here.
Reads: 2 mmHg
